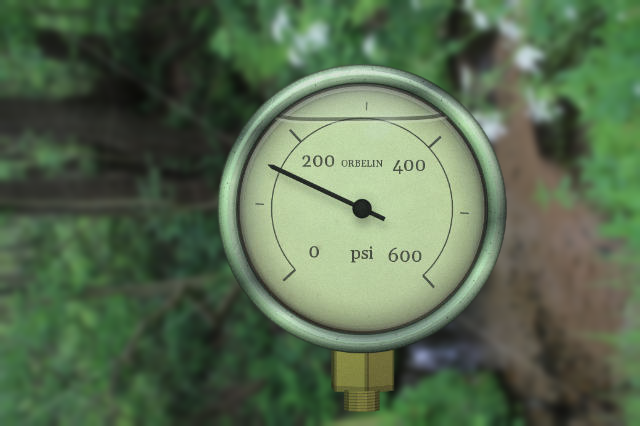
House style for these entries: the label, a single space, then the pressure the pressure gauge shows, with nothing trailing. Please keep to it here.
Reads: 150 psi
